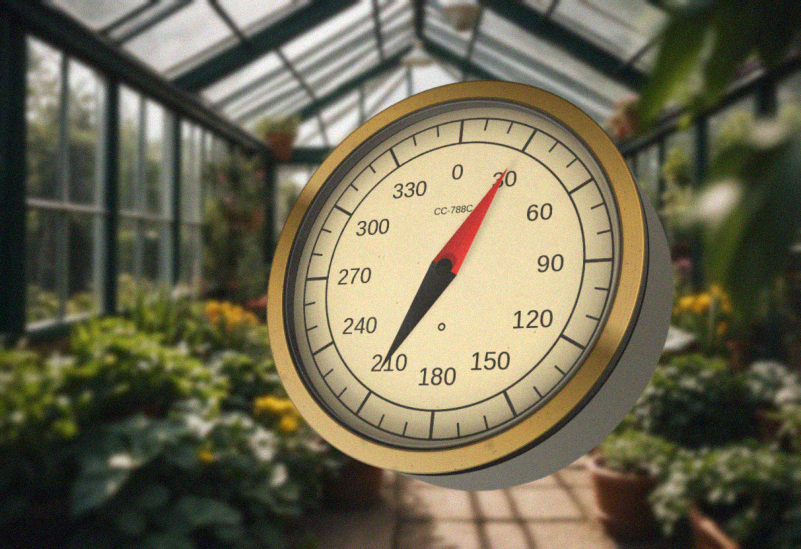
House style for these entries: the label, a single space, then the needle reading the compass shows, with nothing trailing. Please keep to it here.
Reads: 30 °
